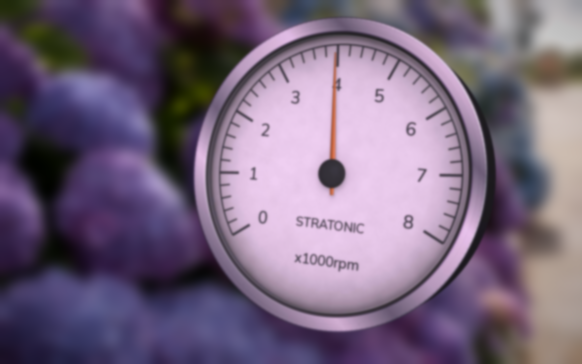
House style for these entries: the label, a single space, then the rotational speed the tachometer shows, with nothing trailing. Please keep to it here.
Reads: 4000 rpm
